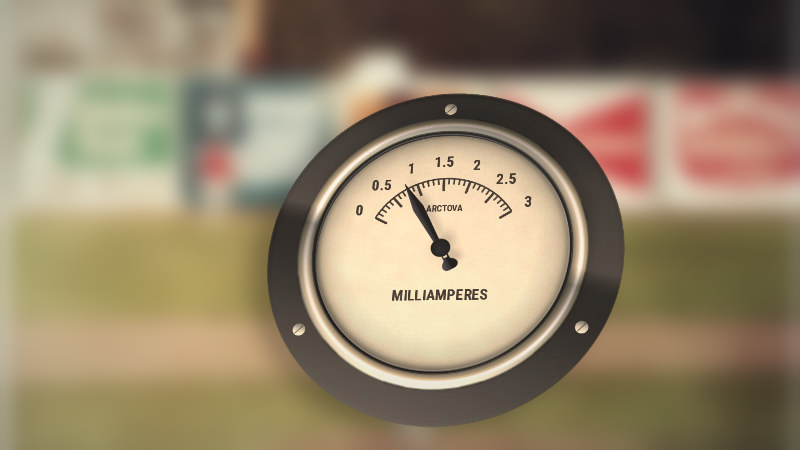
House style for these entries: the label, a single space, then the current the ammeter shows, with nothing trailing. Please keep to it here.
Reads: 0.8 mA
